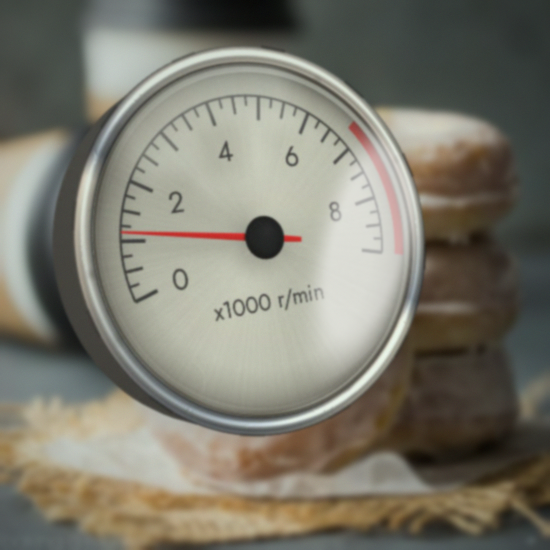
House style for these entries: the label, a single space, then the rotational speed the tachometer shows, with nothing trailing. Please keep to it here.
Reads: 1125 rpm
